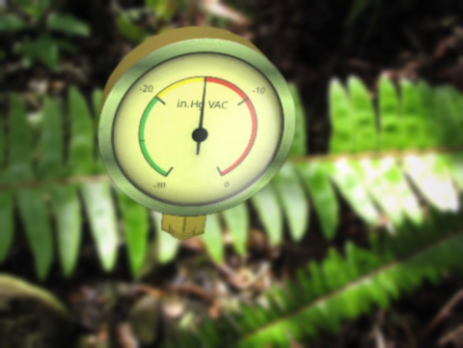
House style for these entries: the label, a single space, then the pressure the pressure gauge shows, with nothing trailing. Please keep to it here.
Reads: -15 inHg
